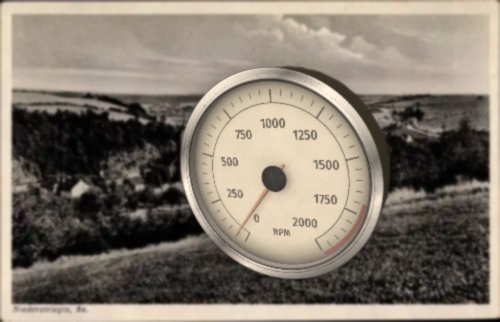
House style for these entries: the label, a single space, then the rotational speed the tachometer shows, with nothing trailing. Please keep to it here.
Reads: 50 rpm
